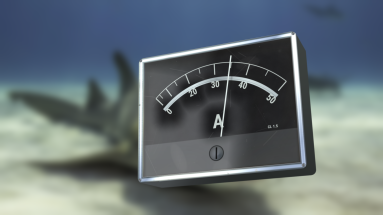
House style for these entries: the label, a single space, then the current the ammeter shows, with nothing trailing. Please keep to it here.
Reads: 35 A
